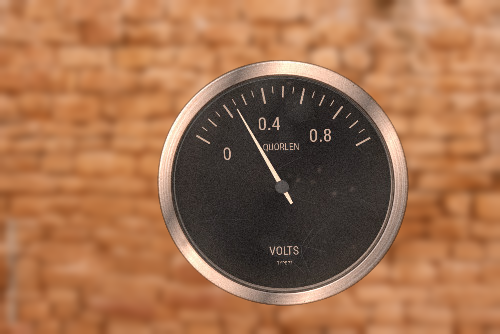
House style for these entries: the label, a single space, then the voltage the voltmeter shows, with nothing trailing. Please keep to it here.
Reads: 0.25 V
